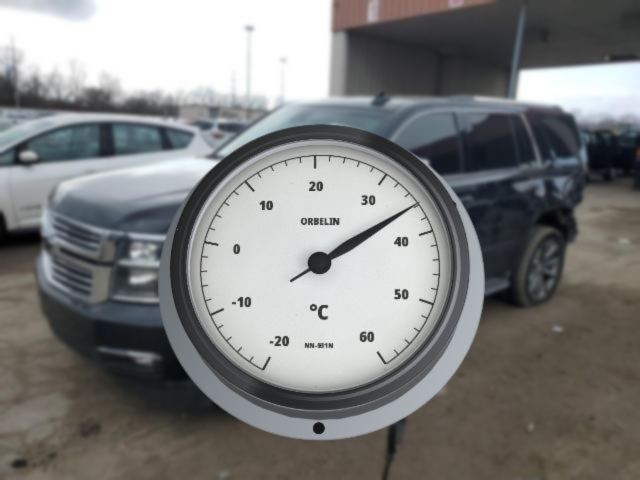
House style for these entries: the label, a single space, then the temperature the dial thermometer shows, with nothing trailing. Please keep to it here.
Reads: 36 °C
